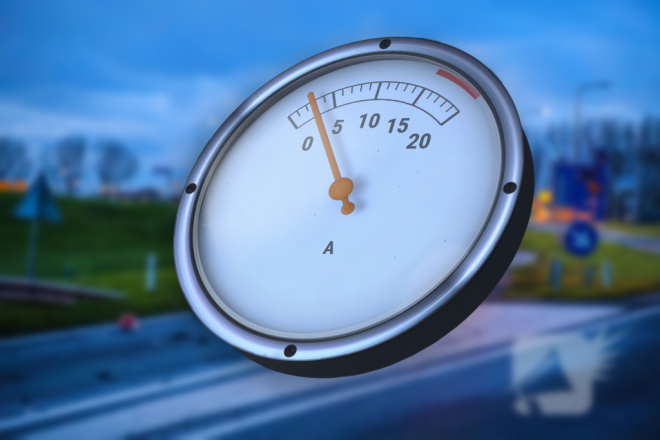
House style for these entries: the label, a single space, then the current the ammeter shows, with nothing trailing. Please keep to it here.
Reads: 3 A
